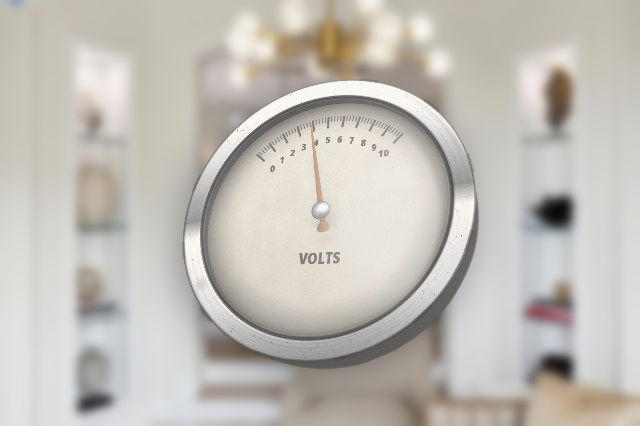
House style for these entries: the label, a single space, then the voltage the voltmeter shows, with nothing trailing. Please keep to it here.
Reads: 4 V
